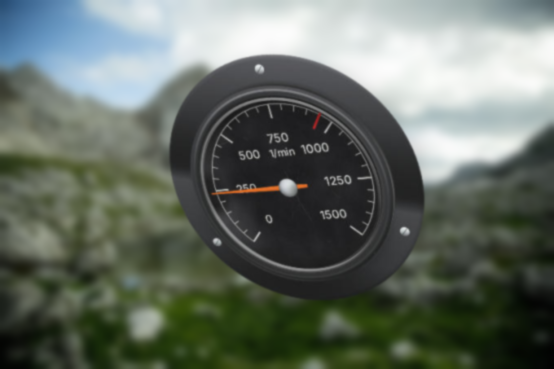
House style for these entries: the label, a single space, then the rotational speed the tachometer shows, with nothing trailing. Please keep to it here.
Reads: 250 rpm
